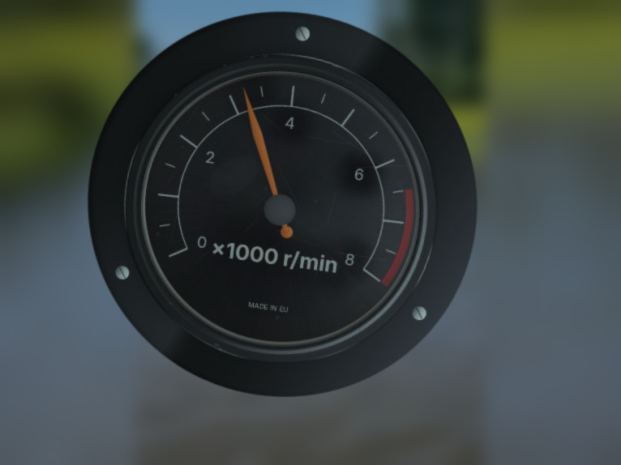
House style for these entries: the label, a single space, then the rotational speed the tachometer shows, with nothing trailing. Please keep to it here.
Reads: 3250 rpm
